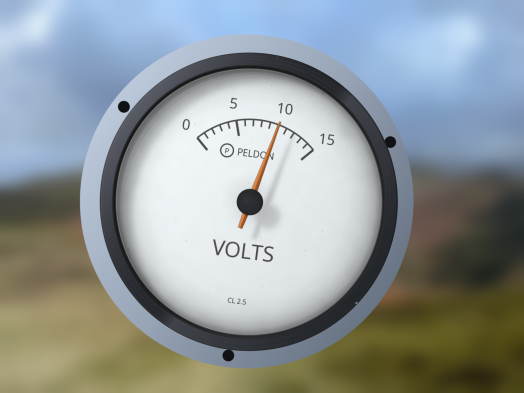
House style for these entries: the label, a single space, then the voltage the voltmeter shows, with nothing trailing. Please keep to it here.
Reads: 10 V
